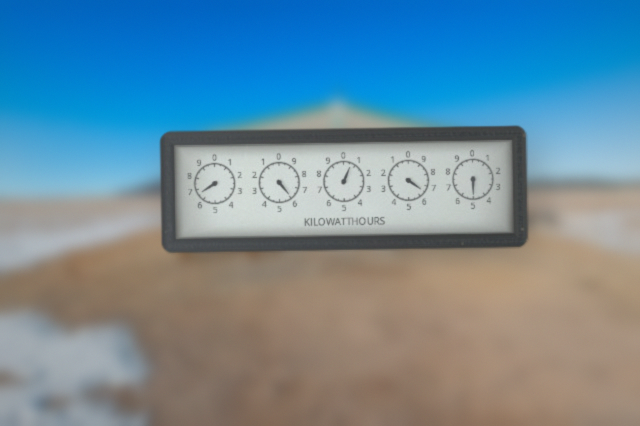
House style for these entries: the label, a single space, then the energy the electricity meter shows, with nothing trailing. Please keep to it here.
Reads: 66065 kWh
